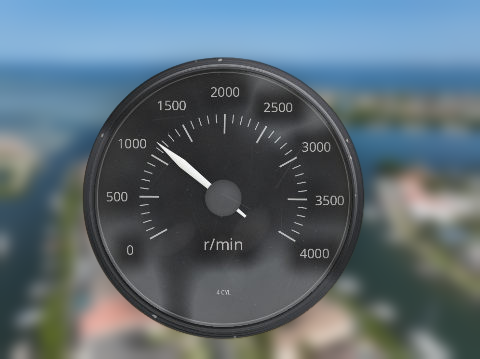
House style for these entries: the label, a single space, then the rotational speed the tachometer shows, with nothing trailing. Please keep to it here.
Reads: 1150 rpm
